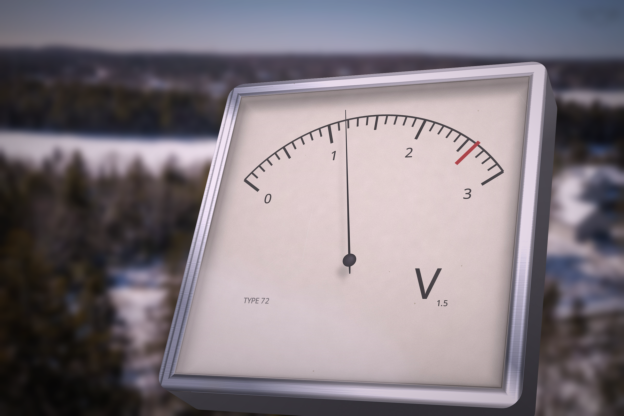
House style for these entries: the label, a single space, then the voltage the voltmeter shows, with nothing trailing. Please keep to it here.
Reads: 1.2 V
